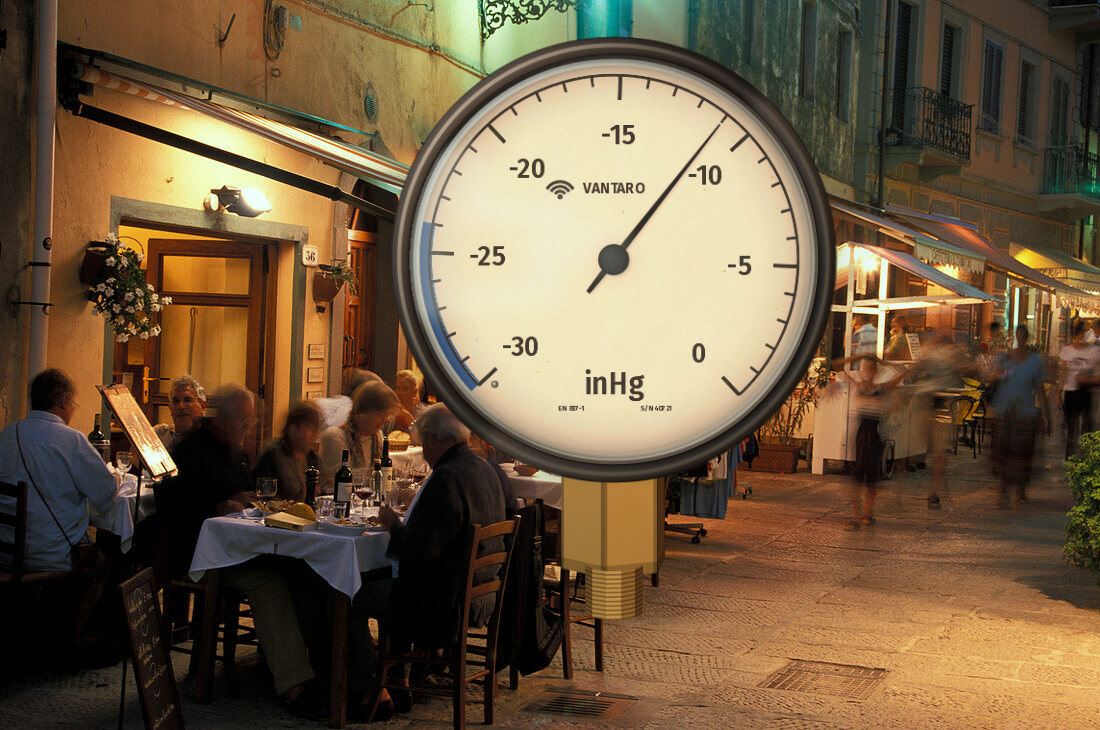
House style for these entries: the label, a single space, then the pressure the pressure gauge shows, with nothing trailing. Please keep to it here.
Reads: -11 inHg
